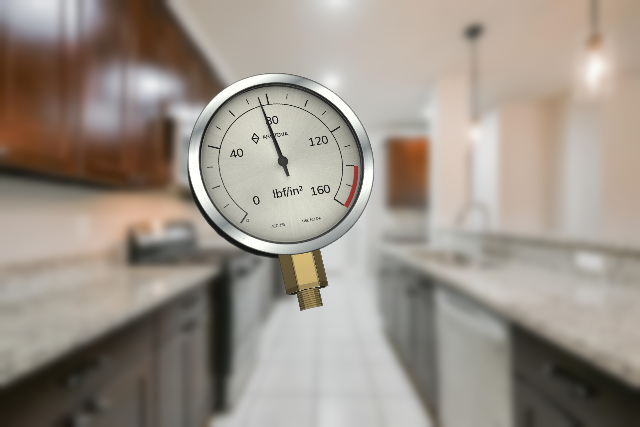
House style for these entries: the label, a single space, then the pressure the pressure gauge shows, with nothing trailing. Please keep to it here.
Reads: 75 psi
